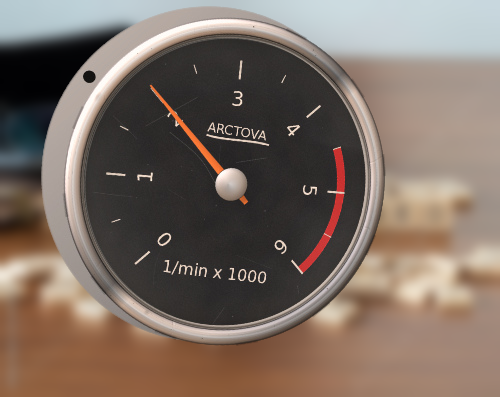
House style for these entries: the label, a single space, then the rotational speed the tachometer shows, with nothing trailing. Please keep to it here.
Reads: 2000 rpm
